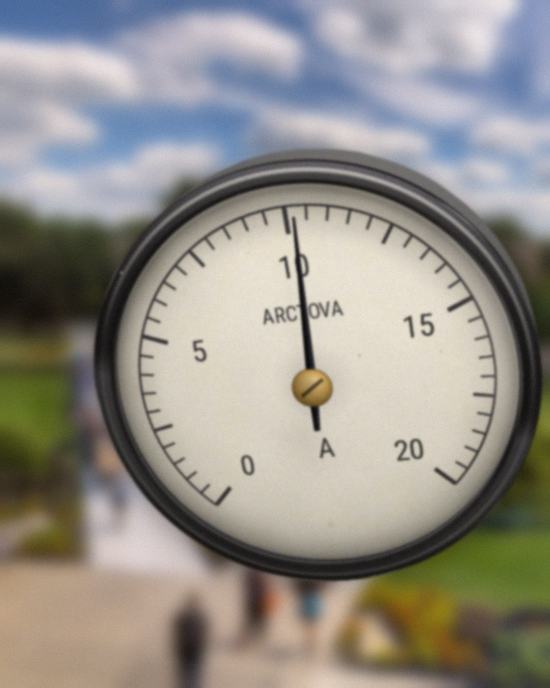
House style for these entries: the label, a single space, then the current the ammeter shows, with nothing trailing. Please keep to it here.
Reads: 10.25 A
